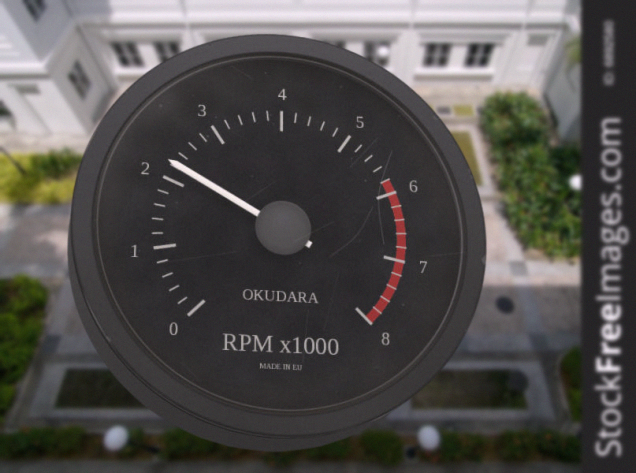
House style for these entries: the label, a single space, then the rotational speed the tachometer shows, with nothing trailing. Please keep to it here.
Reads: 2200 rpm
